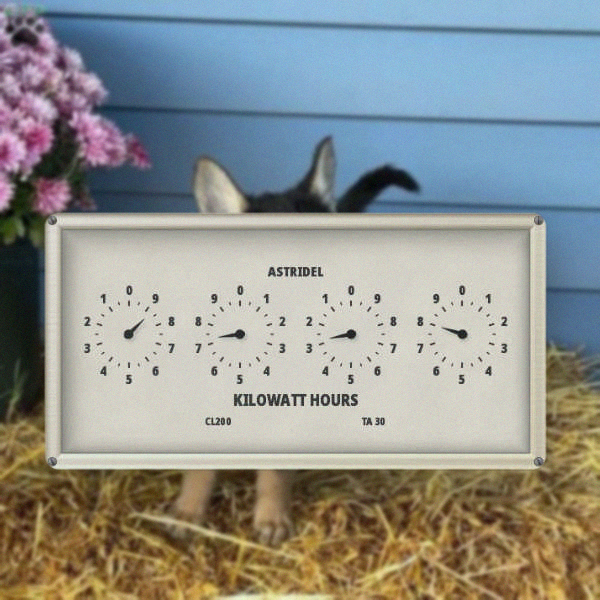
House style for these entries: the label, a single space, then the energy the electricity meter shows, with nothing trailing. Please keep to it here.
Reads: 8728 kWh
